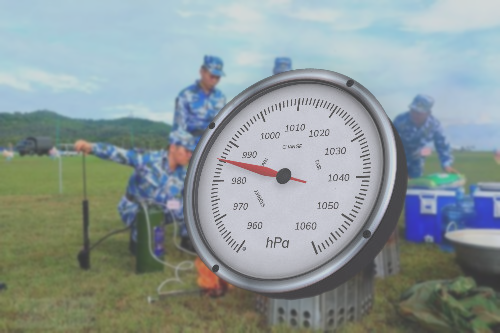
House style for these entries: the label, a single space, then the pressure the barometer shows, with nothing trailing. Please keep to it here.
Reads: 985 hPa
